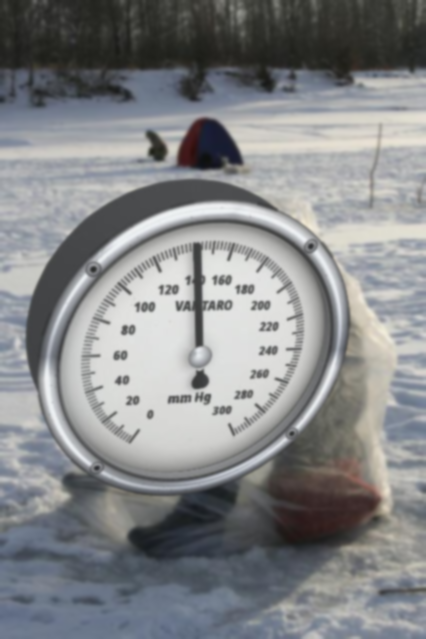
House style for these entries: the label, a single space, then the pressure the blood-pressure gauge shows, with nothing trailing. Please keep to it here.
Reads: 140 mmHg
